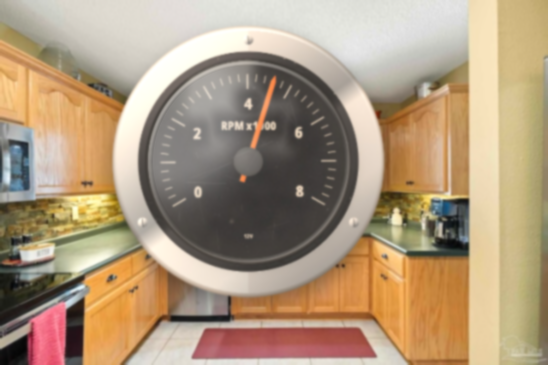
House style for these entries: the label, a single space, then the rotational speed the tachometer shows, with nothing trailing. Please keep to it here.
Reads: 4600 rpm
